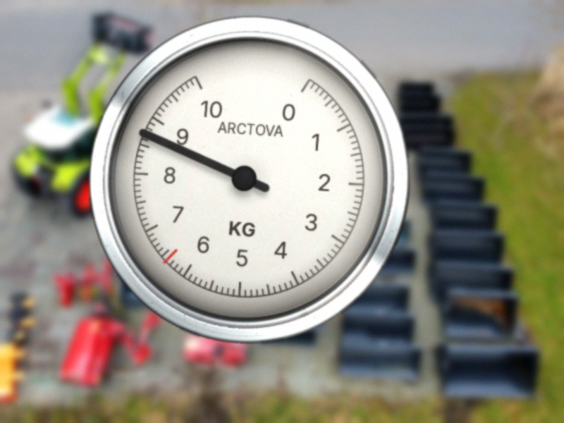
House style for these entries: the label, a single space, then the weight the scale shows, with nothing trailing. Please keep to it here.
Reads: 8.7 kg
